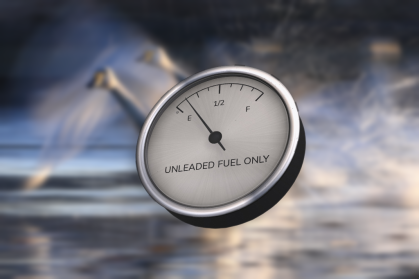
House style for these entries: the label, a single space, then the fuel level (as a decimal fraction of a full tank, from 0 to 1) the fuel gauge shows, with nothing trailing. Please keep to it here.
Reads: 0.125
